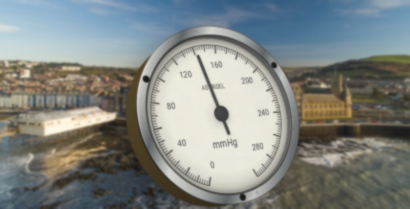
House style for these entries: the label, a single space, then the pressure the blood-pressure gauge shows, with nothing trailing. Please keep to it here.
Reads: 140 mmHg
